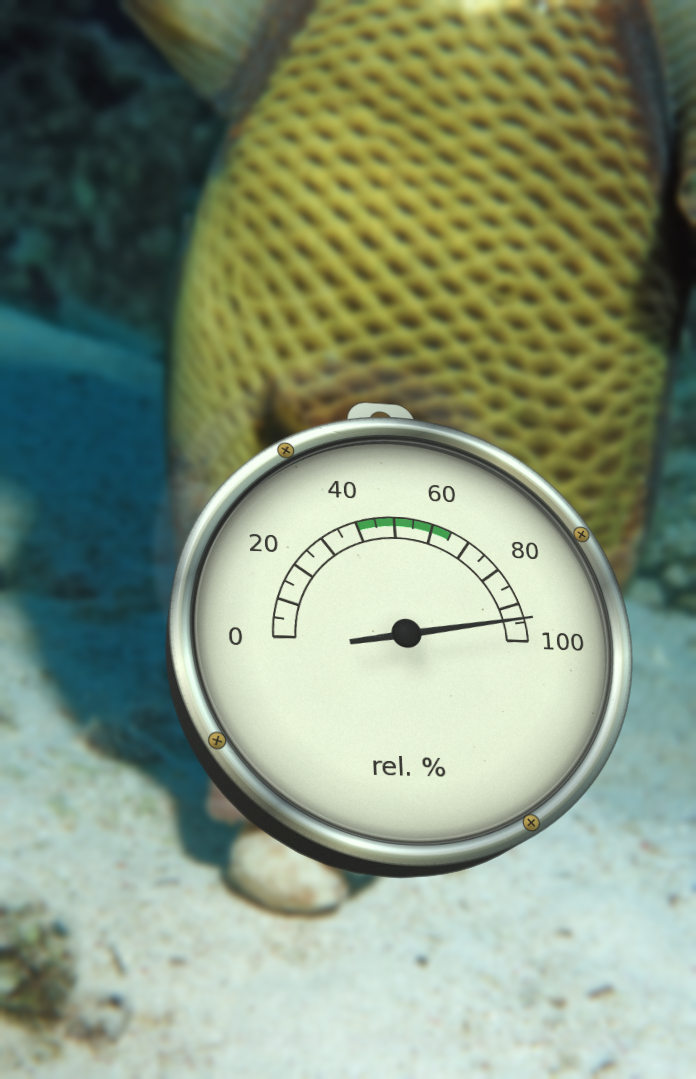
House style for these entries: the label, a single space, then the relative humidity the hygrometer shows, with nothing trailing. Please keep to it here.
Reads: 95 %
